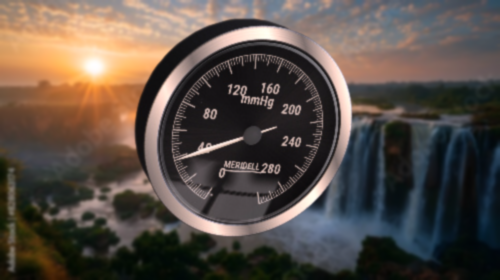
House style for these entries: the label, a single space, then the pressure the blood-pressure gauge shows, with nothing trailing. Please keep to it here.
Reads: 40 mmHg
